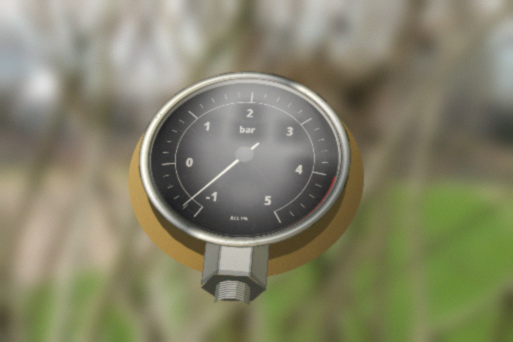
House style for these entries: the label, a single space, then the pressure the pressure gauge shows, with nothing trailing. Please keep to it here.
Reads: -0.8 bar
